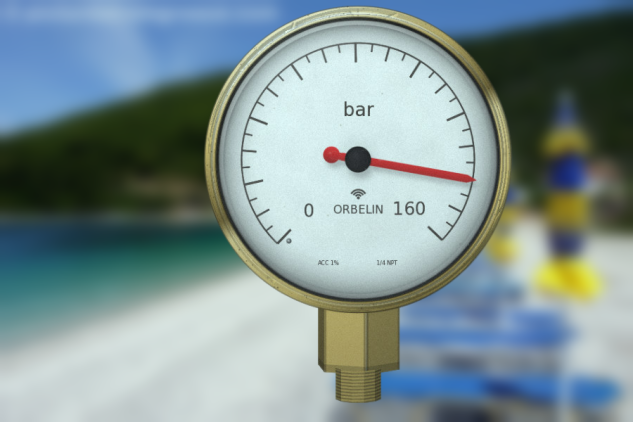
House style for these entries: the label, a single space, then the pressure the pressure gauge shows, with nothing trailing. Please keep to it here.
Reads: 140 bar
